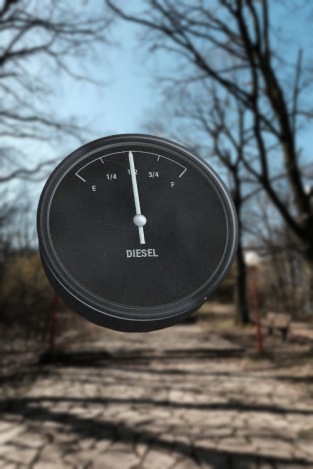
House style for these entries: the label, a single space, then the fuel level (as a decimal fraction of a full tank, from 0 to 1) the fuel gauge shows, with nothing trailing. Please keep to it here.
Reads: 0.5
